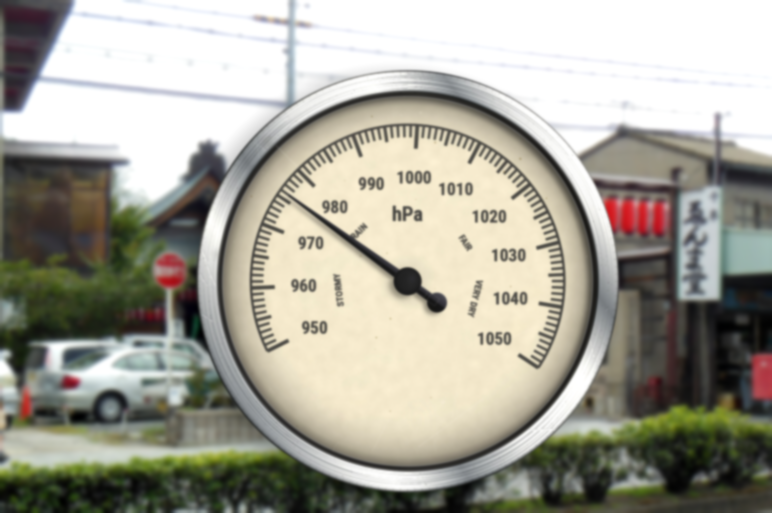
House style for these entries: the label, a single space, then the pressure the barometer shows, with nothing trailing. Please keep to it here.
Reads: 976 hPa
